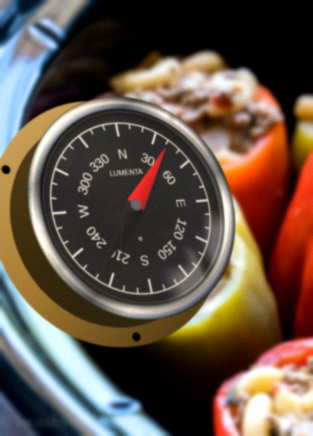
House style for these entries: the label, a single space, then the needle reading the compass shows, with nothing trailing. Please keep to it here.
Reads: 40 °
